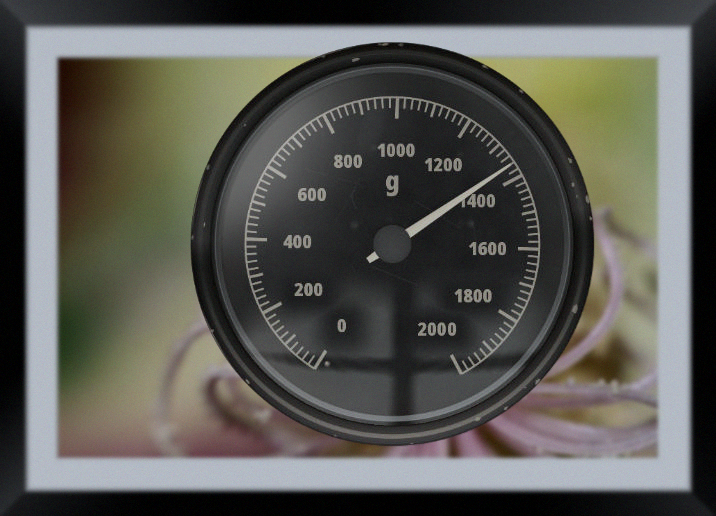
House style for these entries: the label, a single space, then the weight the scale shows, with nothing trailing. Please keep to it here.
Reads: 1360 g
